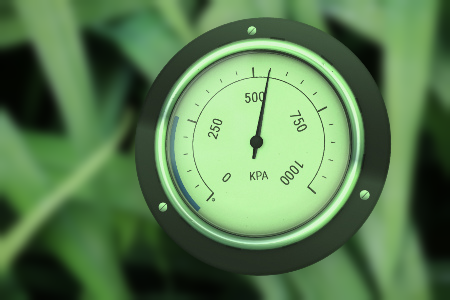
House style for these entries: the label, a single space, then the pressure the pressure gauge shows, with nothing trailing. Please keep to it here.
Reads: 550 kPa
